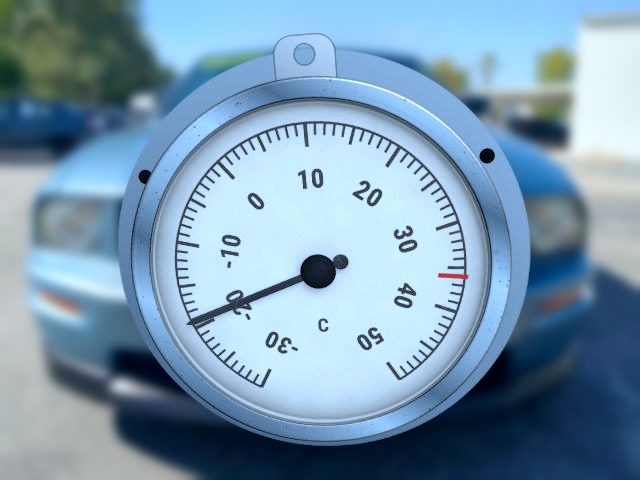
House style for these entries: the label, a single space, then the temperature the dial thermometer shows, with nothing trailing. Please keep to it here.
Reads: -19 °C
